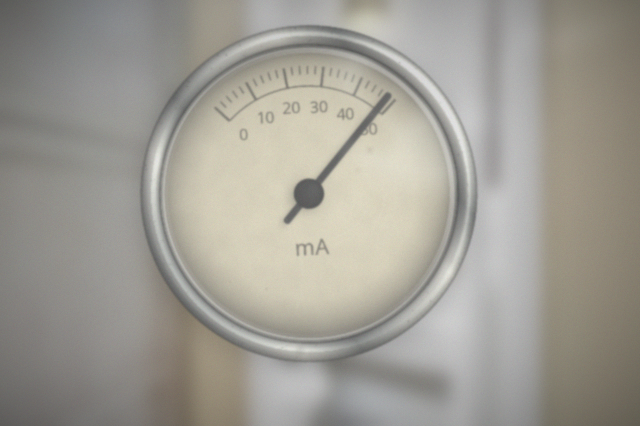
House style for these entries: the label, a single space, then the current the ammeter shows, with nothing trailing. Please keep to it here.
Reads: 48 mA
